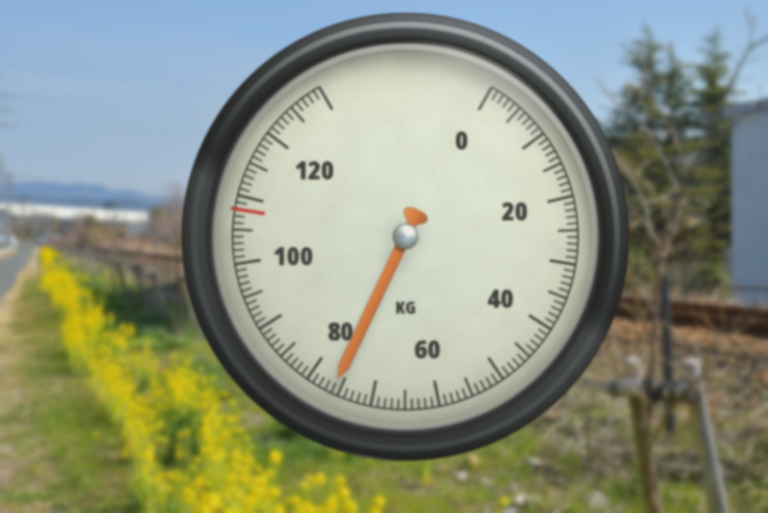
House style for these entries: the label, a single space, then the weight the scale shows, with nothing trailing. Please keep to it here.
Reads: 76 kg
